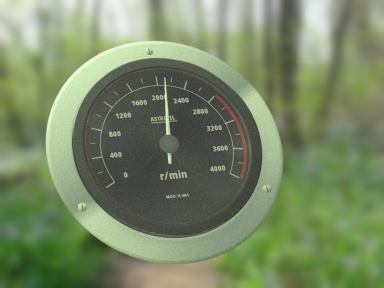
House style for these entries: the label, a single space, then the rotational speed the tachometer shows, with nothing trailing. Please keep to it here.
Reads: 2100 rpm
